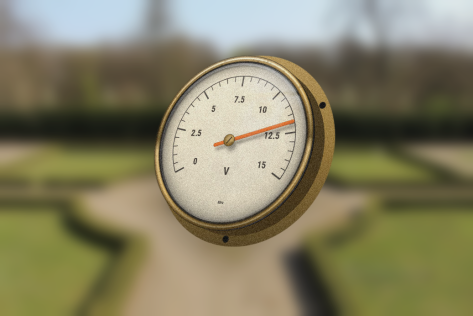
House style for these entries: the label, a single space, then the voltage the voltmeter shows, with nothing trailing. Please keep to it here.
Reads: 12 V
